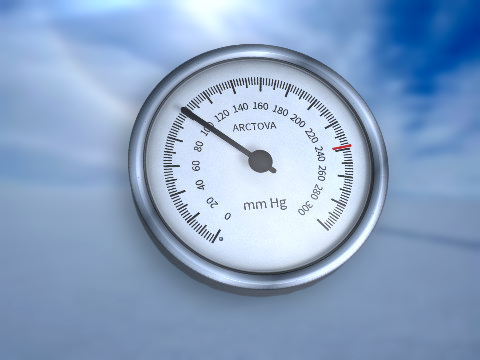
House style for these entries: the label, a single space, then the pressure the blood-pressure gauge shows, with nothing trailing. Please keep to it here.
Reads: 100 mmHg
